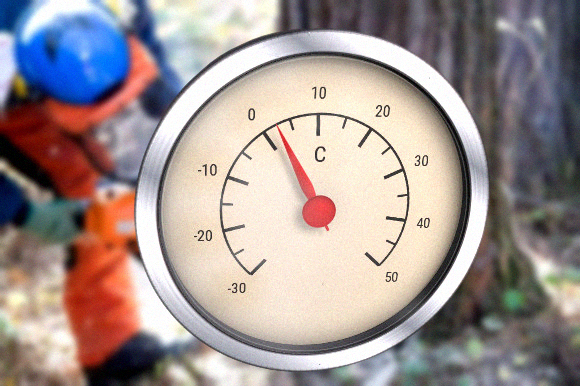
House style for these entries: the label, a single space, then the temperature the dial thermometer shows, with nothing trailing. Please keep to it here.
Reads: 2.5 °C
